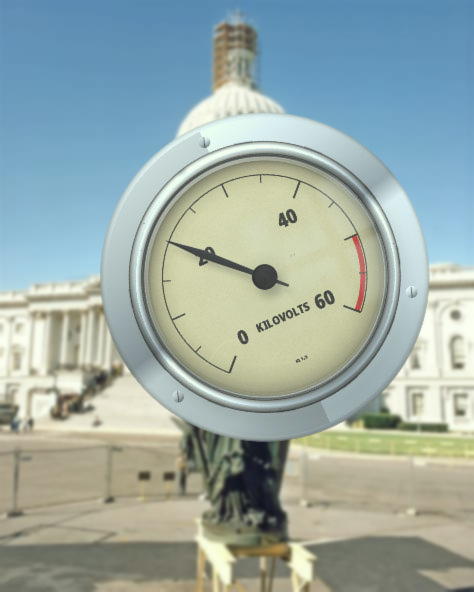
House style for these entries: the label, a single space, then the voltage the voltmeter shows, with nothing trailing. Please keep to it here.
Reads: 20 kV
